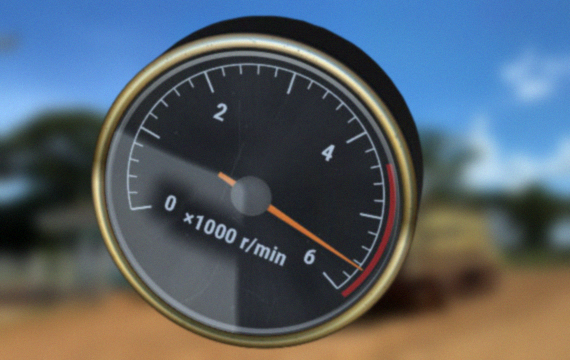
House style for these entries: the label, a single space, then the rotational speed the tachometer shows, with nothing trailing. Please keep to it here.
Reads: 5600 rpm
